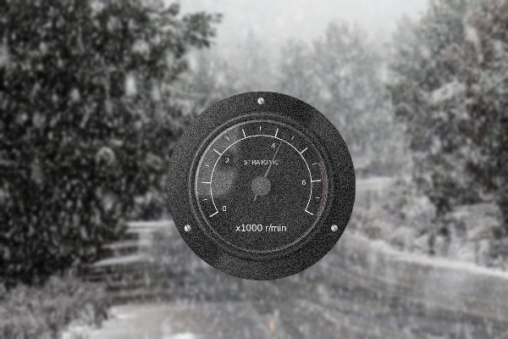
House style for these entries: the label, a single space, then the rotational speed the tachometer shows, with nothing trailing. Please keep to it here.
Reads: 4250 rpm
